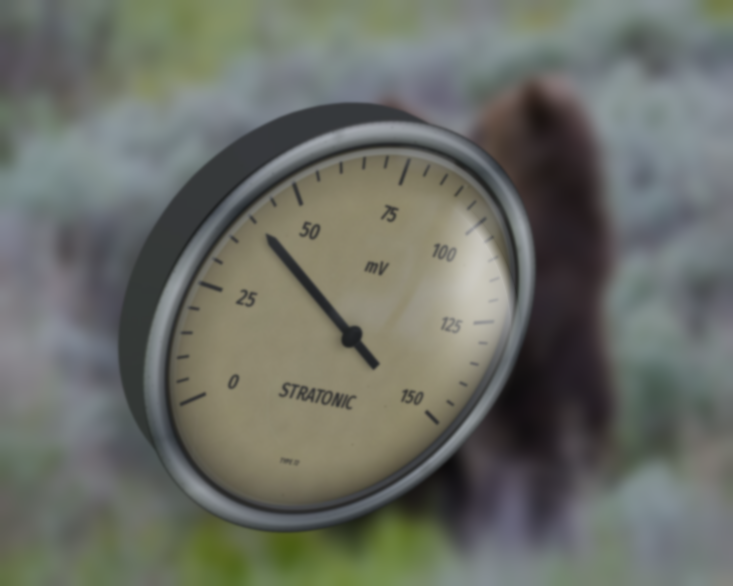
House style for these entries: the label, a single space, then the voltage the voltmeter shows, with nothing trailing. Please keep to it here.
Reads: 40 mV
